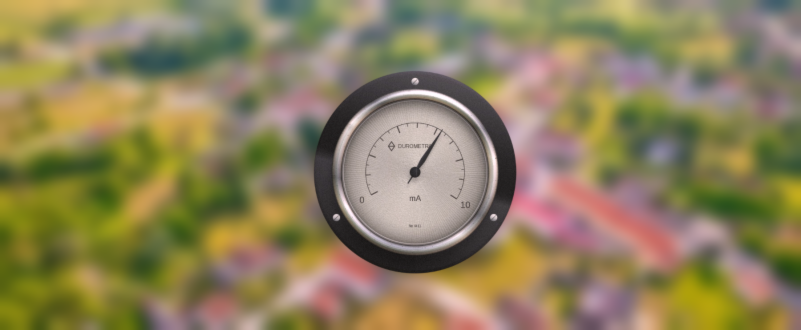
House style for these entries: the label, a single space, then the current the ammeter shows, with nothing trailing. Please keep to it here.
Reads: 6.25 mA
